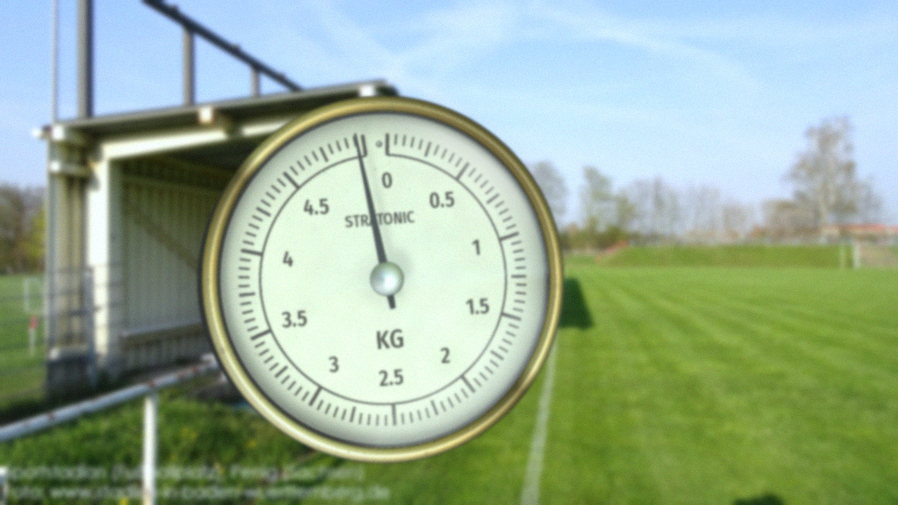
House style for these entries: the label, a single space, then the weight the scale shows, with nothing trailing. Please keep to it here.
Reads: 4.95 kg
